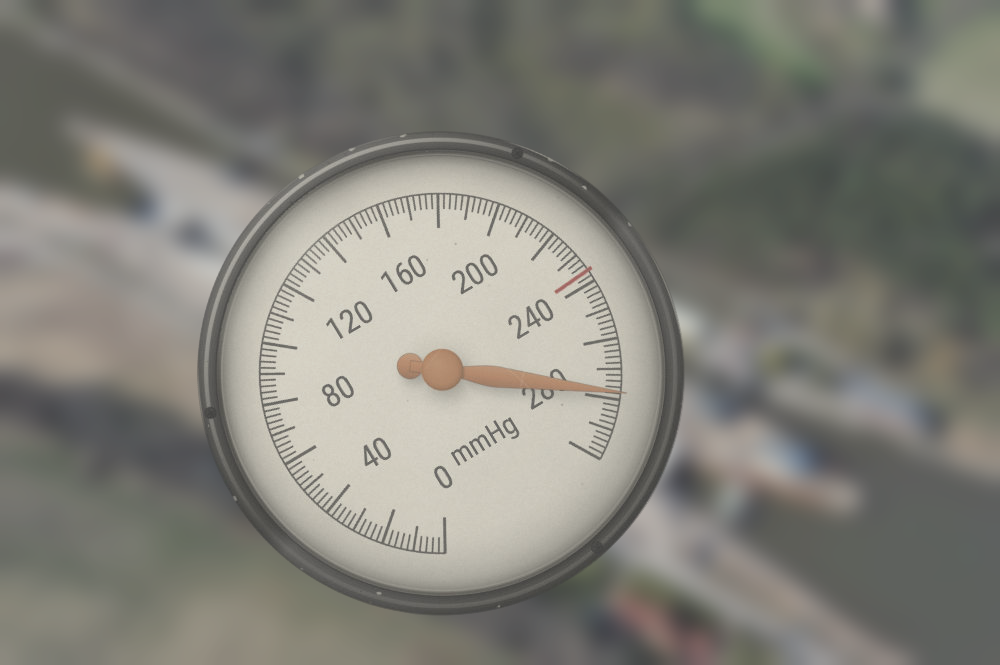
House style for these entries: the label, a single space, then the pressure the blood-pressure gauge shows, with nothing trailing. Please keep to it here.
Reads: 278 mmHg
